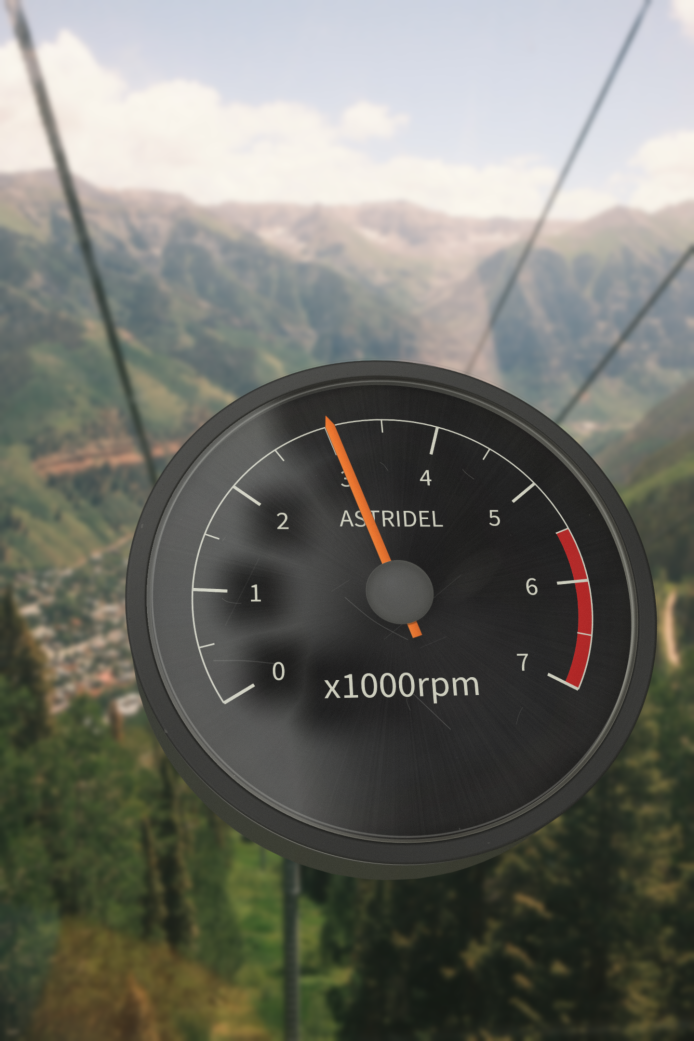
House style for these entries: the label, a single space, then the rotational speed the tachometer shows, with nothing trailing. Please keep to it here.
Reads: 3000 rpm
